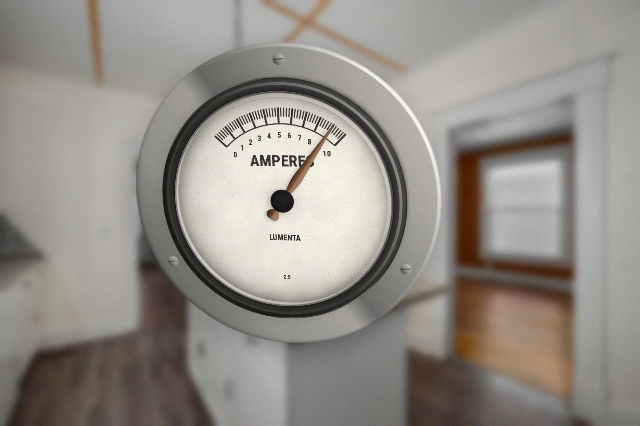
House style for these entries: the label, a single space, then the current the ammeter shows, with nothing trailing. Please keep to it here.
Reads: 9 A
